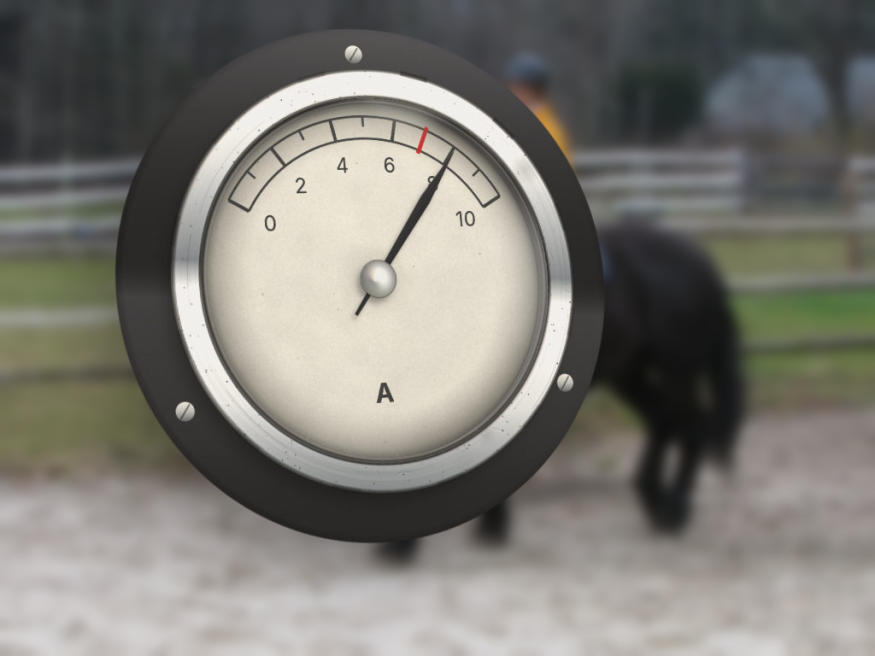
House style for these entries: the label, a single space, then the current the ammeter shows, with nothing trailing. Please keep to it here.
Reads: 8 A
